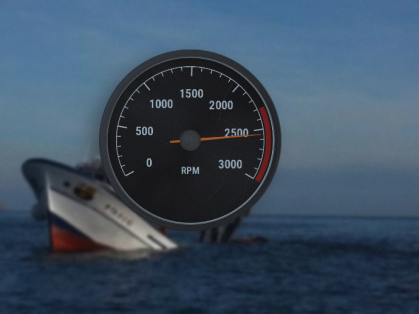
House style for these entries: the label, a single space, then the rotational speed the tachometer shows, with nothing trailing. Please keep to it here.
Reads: 2550 rpm
